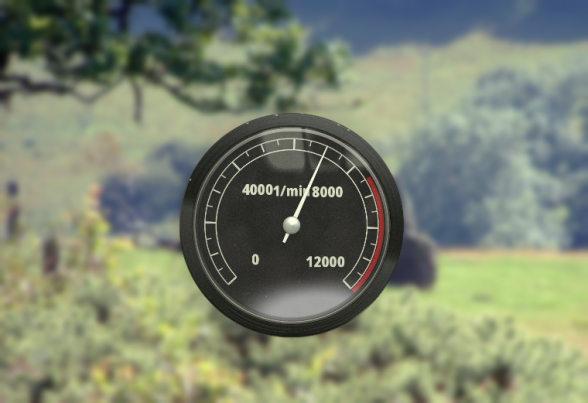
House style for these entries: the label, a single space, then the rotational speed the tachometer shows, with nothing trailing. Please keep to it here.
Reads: 7000 rpm
